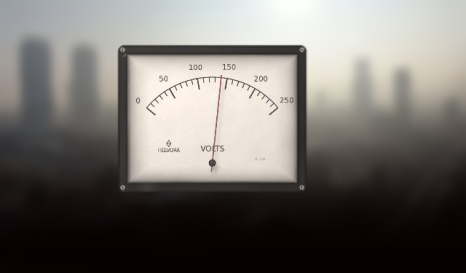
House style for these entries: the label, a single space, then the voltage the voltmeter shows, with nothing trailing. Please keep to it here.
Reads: 140 V
